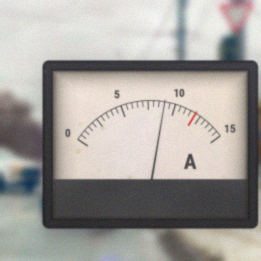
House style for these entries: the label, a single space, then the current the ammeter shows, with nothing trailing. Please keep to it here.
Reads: 9 A
